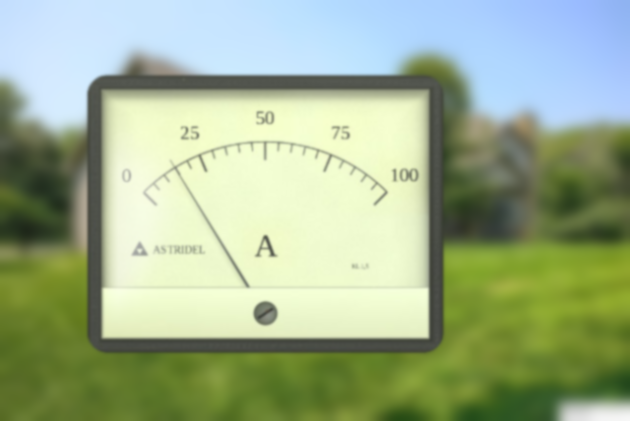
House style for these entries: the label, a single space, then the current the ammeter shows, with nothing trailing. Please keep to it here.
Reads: 15 A
